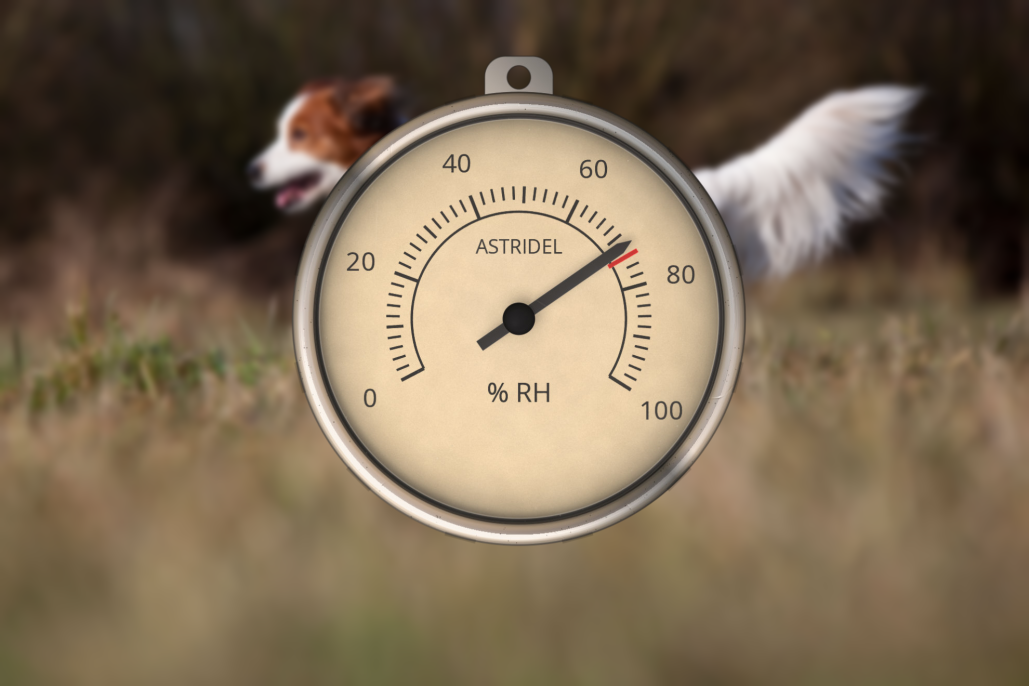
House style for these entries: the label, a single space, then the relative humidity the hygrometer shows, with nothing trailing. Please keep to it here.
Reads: 72 %
